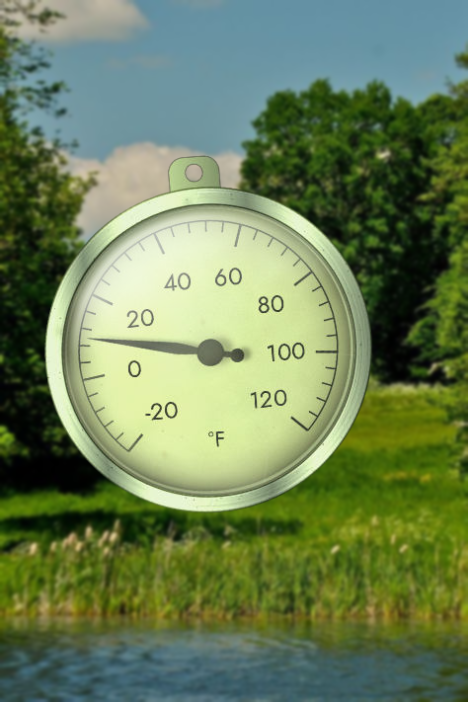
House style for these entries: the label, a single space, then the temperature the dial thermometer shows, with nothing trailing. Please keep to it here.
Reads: 10 °F
